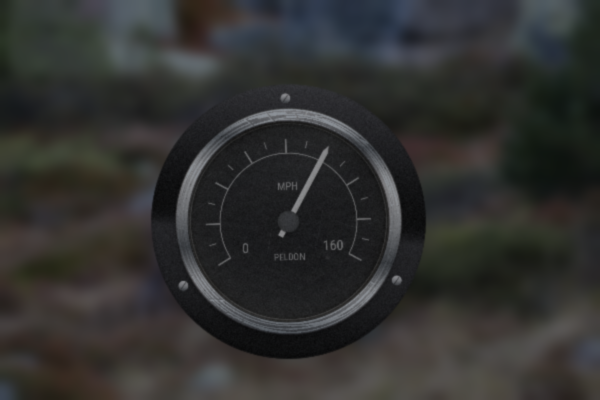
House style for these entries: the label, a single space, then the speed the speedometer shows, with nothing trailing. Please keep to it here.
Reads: 100 mph
